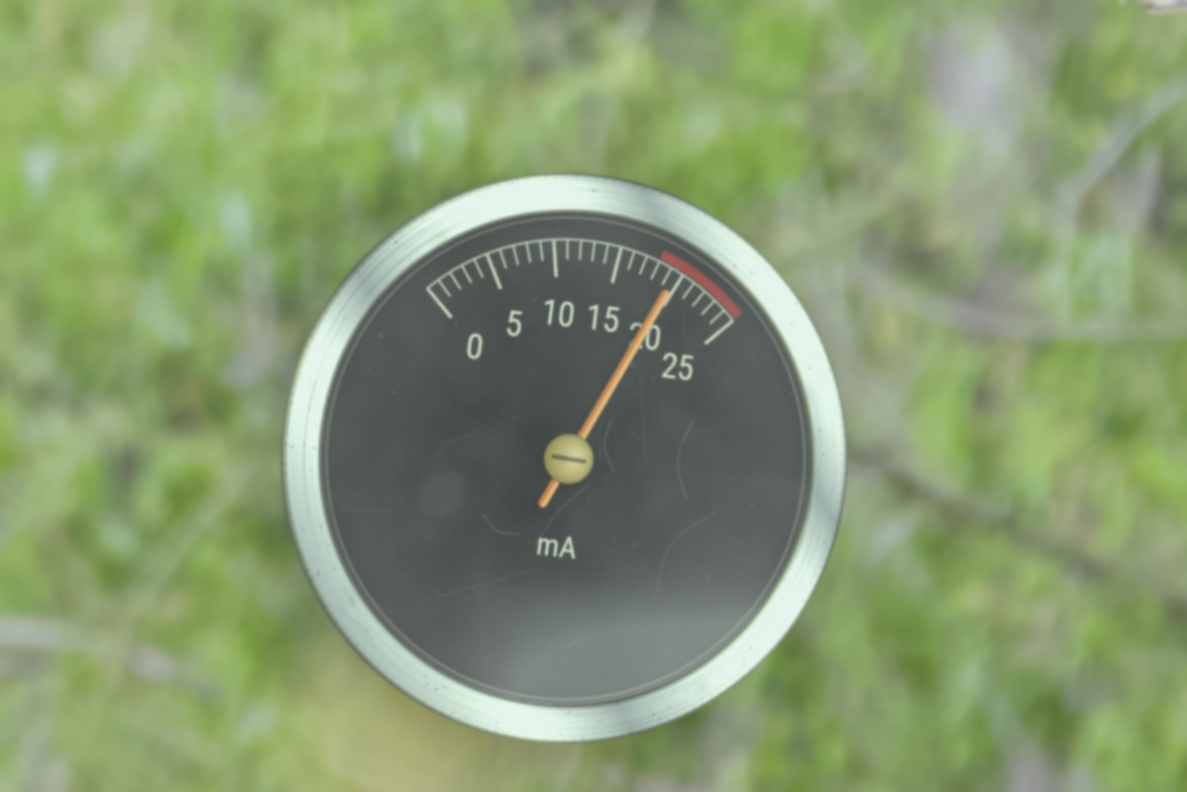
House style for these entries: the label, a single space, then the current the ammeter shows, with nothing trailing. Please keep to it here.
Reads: 19.5 mA
